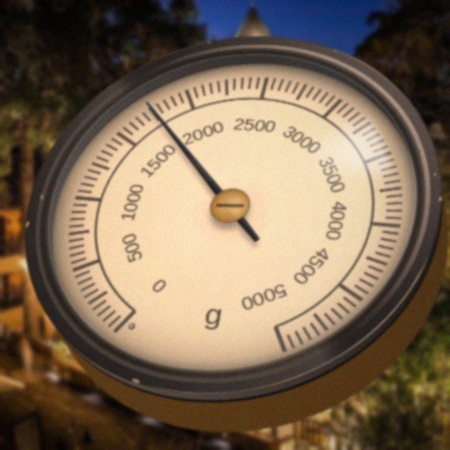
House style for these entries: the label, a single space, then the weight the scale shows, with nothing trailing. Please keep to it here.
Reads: 1750 g
